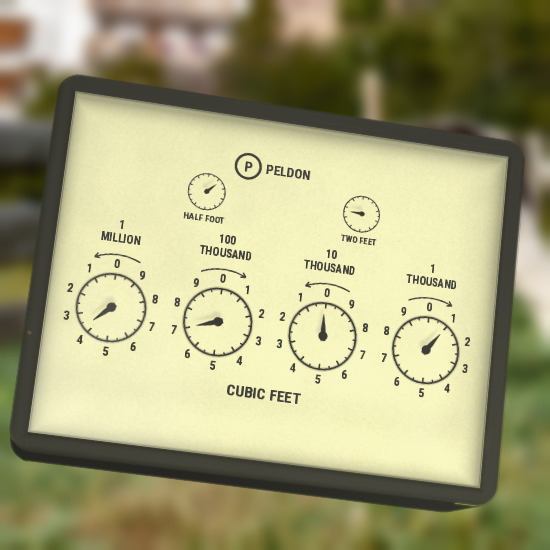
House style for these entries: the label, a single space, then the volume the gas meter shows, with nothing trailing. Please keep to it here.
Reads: 370100 ft³
